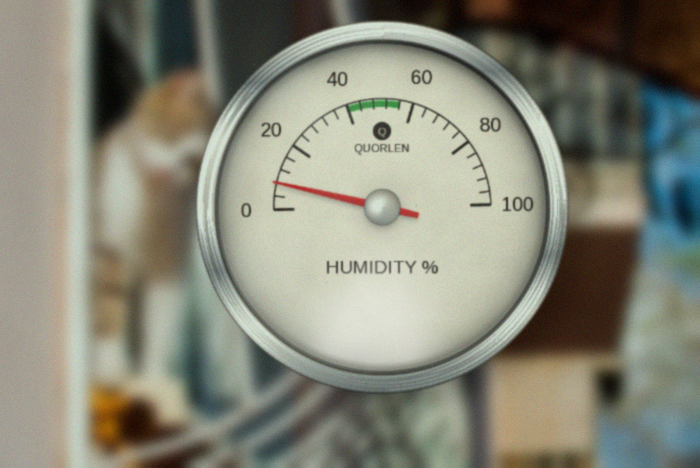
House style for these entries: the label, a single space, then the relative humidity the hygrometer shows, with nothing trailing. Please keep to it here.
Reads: 8 %
